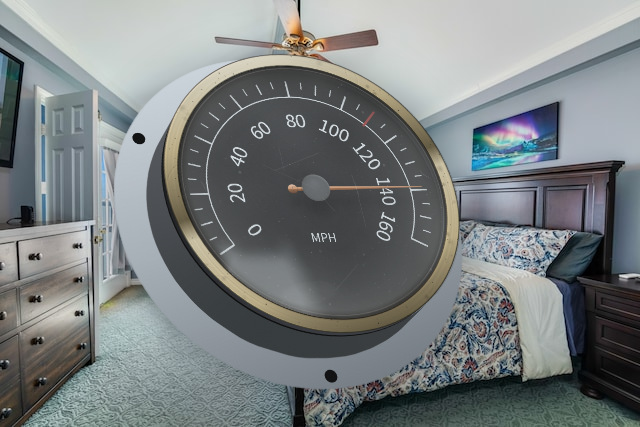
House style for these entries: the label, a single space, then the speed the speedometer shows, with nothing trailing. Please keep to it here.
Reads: 140 mph
